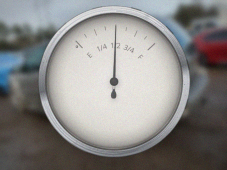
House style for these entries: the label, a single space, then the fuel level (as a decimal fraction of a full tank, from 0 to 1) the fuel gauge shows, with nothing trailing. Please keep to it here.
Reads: 0.5
